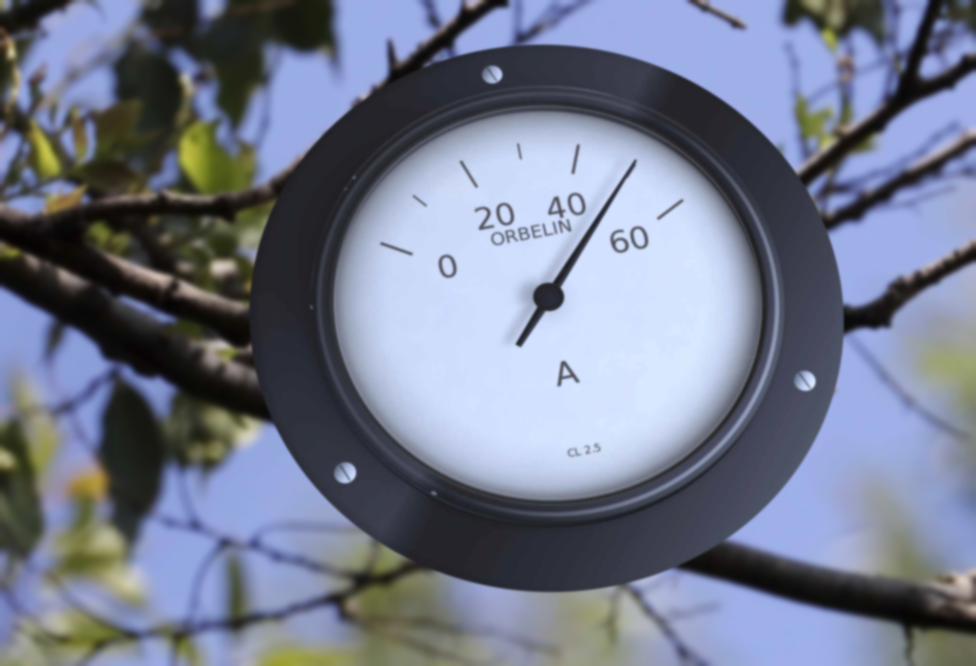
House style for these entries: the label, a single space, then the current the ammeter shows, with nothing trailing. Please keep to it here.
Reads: 50 A
